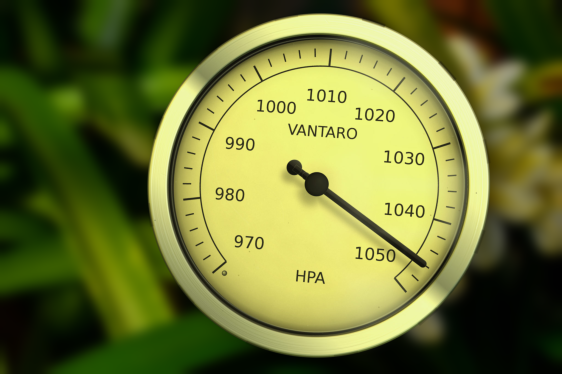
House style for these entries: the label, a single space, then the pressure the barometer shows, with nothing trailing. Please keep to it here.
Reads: 1046 hPa
